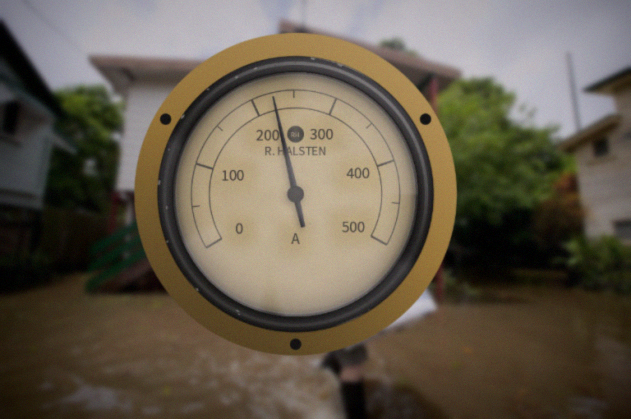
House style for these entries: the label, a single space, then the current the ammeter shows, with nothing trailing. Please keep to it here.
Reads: 225 A
